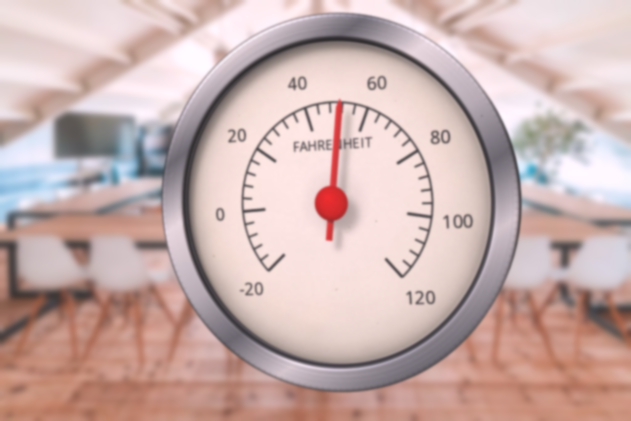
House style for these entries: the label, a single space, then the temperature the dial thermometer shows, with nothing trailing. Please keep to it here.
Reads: 52 °F
